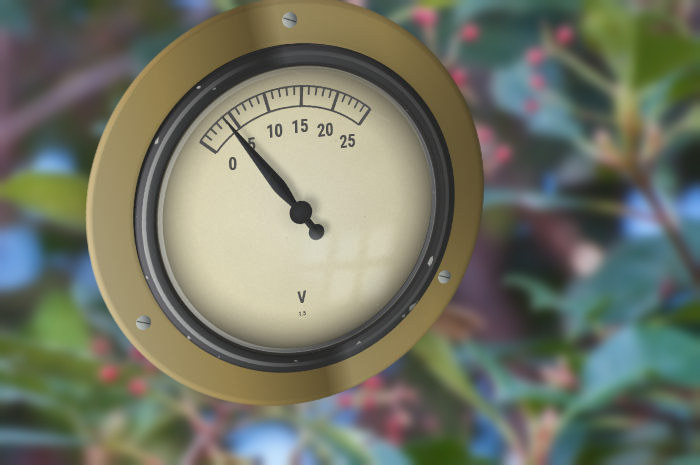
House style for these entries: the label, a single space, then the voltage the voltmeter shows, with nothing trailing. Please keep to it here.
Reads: 4 V
